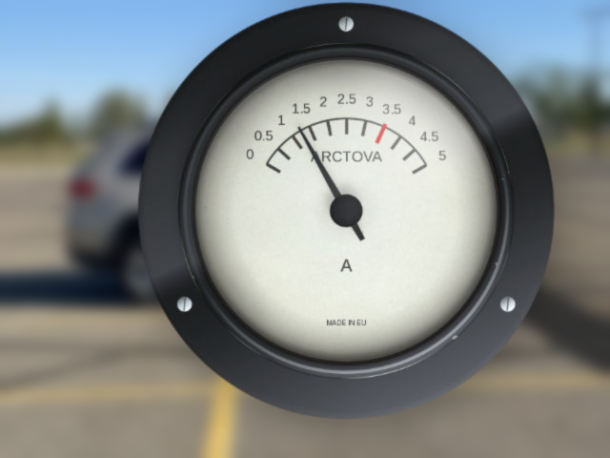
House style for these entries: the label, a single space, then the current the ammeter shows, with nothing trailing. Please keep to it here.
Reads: 1.25 A
